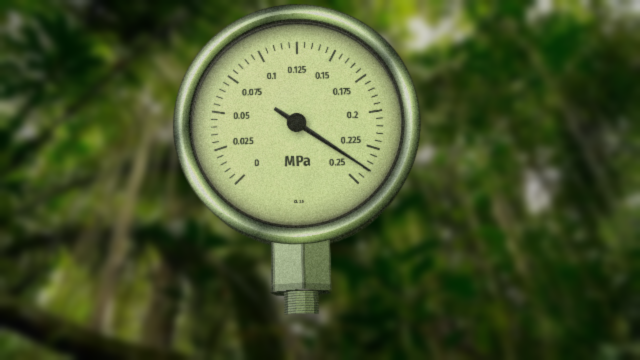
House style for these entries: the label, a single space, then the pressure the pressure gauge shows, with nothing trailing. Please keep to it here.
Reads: 0.24 MPa
